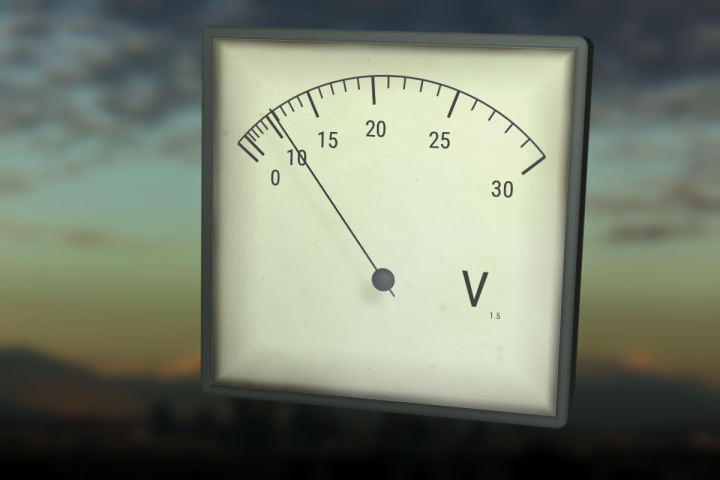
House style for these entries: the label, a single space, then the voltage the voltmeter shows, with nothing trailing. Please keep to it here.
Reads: 11 V
